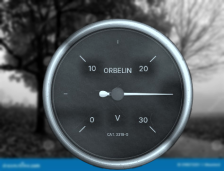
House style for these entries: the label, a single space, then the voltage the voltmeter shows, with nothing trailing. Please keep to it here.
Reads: 25 V
